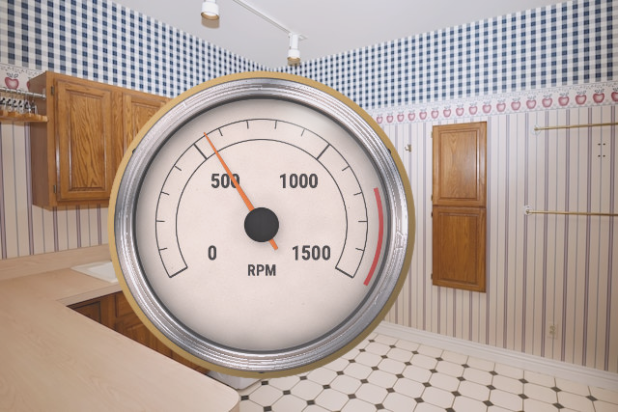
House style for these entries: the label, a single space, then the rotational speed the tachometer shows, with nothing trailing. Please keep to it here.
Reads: 550 rpm
